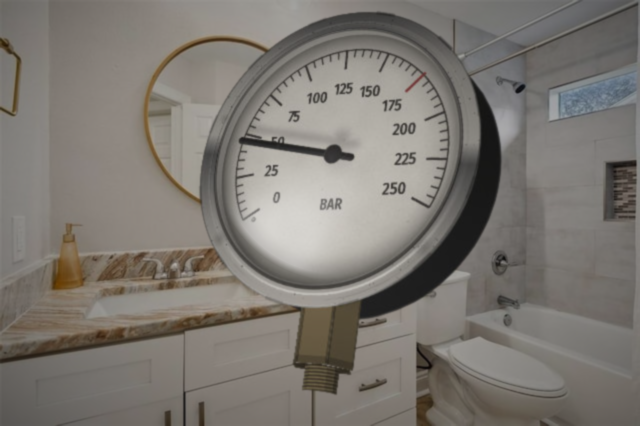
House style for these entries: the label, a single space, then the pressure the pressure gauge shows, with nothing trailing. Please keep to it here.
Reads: 45 bar
